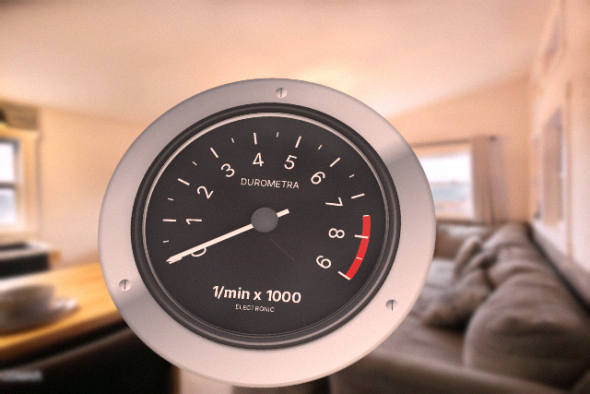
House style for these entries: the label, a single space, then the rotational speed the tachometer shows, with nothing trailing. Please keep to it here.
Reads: 0 rpm
